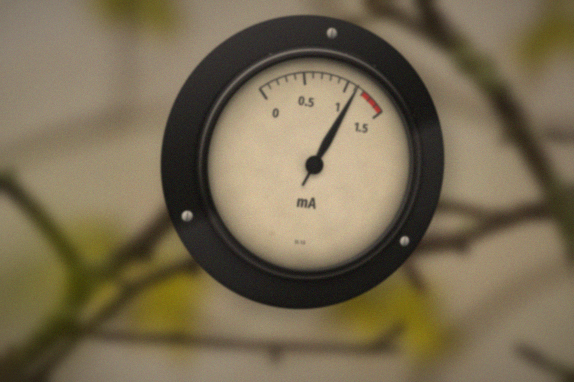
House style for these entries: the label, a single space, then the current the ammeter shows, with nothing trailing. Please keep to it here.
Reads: 1.1 mA
